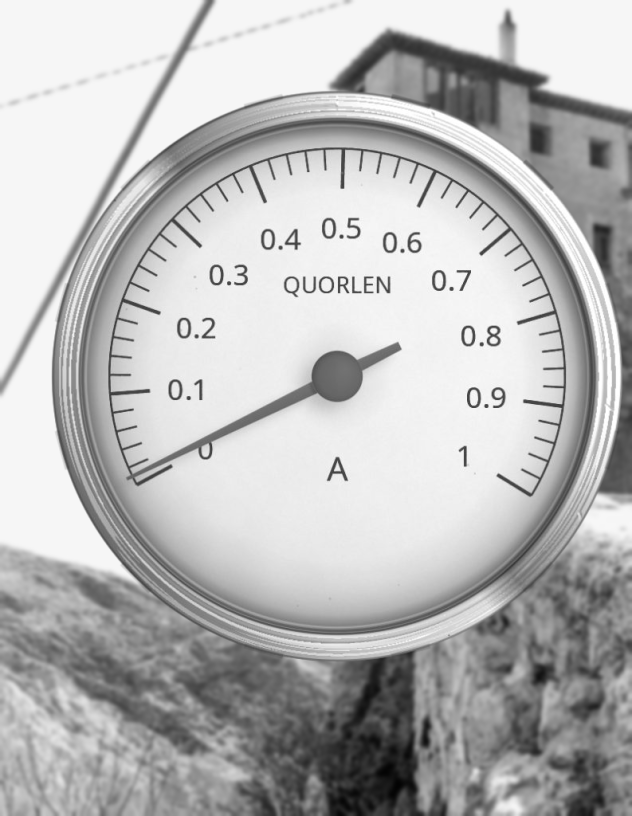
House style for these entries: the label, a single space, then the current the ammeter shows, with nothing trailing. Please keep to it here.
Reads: 0.01 A
